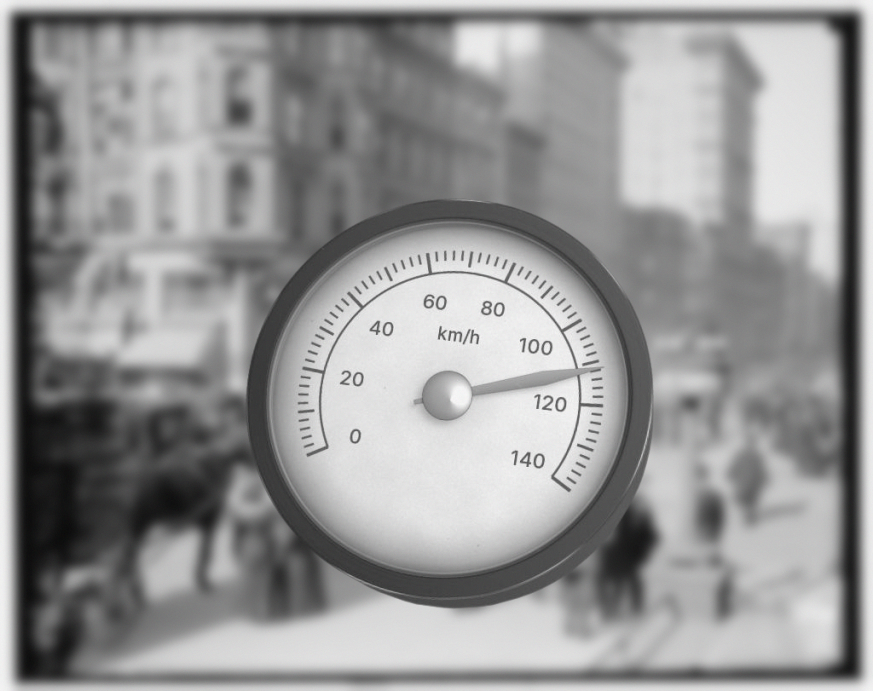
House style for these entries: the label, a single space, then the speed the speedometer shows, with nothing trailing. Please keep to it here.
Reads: 112 km/h
